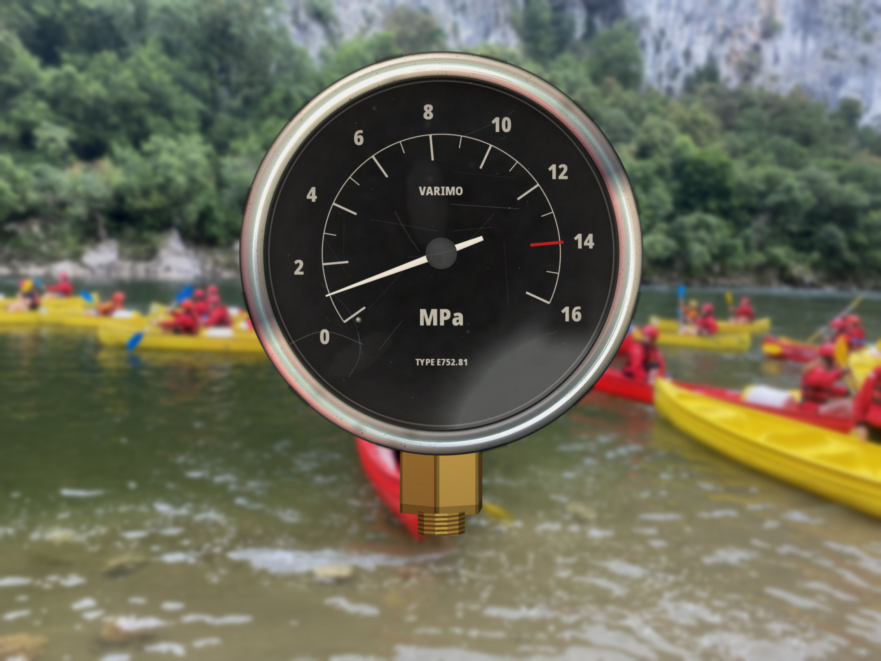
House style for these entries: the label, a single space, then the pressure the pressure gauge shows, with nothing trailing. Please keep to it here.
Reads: 1 MPa
